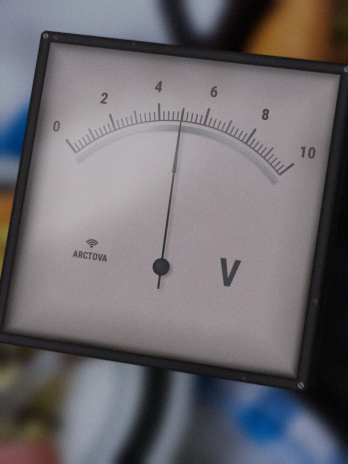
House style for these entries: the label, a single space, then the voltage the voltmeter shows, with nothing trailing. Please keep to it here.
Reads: 5 V
